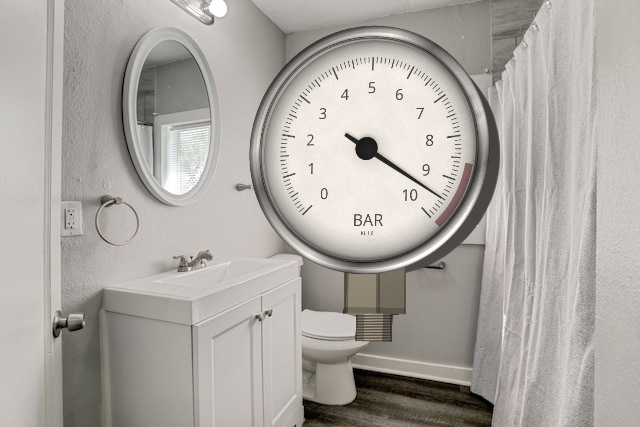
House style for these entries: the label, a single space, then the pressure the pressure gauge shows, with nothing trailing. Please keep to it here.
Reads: 9.5 bar
